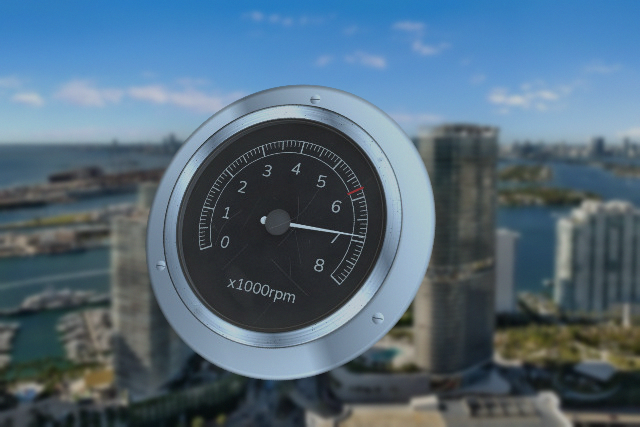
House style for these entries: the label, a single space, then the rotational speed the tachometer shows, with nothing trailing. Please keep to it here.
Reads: 6900 rpm
